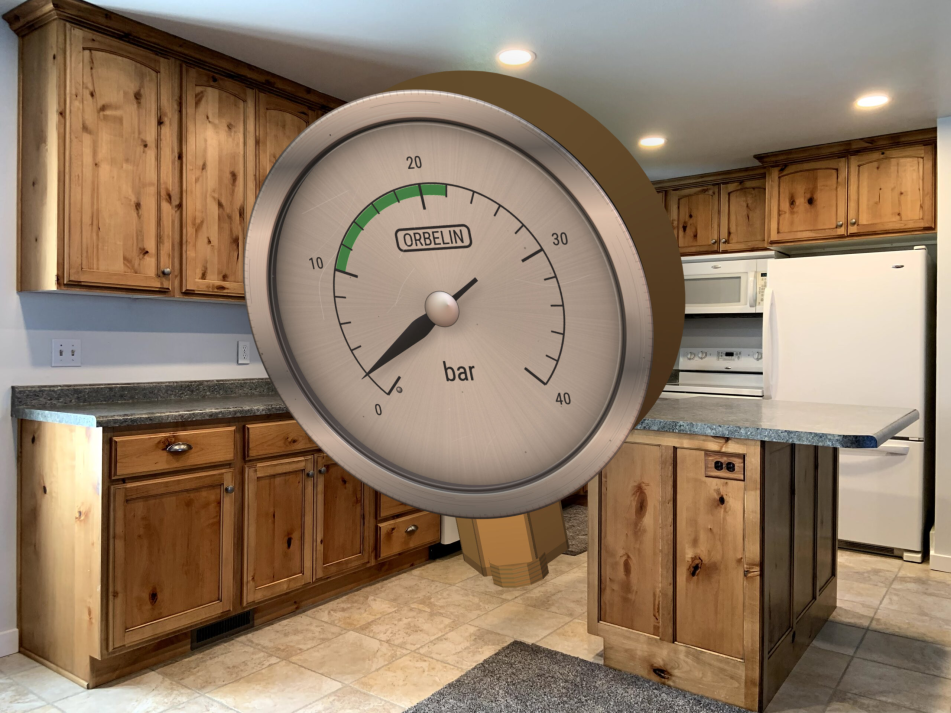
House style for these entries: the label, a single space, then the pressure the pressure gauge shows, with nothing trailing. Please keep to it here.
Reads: 2 bar
